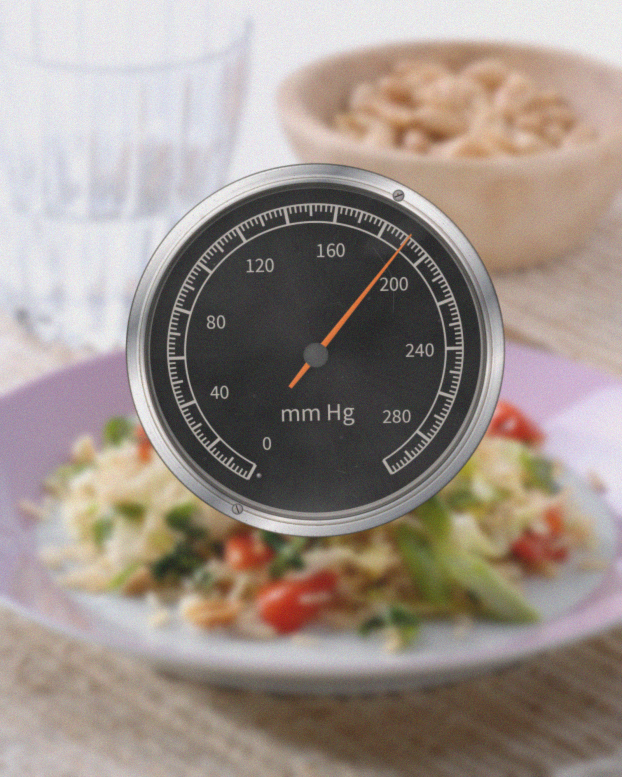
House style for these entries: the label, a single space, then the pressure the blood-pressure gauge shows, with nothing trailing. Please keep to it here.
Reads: 190 mmHg
